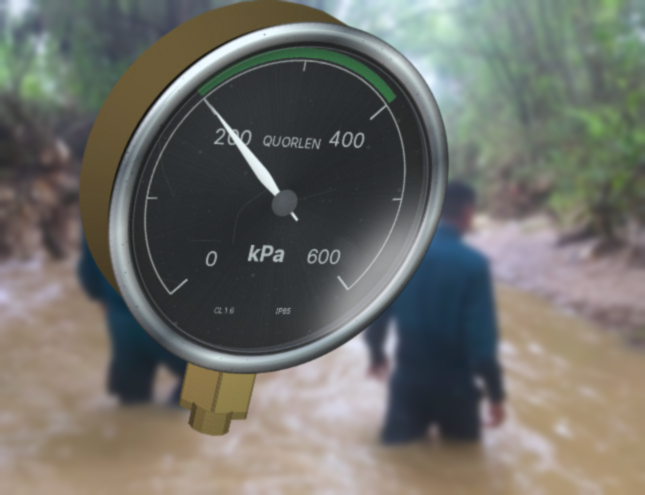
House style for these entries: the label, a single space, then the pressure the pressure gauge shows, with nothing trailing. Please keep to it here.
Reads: 200 kPa
